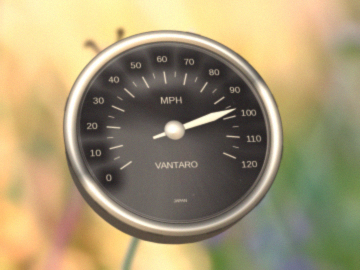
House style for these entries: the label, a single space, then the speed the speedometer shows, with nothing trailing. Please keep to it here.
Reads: 97.5 mph
